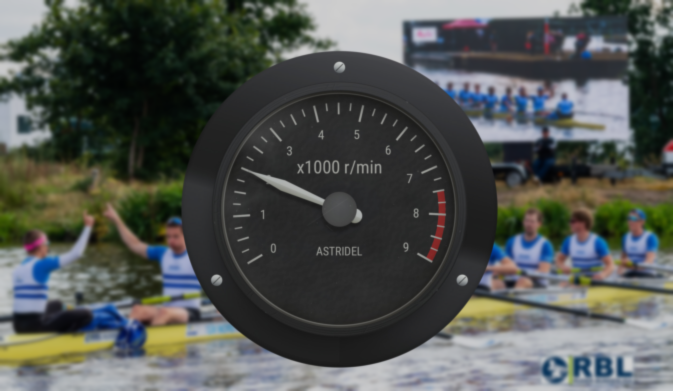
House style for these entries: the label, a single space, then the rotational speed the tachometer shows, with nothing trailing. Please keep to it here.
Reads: 2000 rpm
